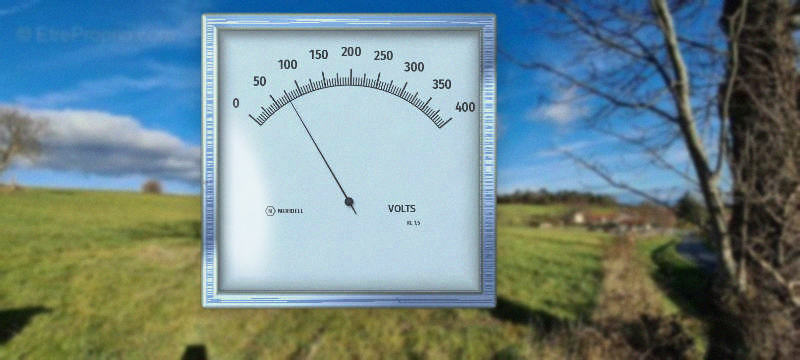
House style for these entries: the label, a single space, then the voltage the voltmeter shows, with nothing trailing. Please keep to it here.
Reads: 75 V
